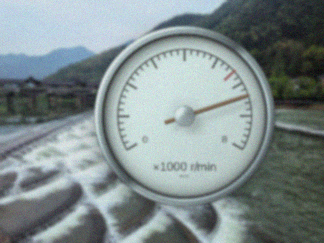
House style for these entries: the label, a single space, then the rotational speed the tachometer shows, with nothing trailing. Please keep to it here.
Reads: 6400 rpm
